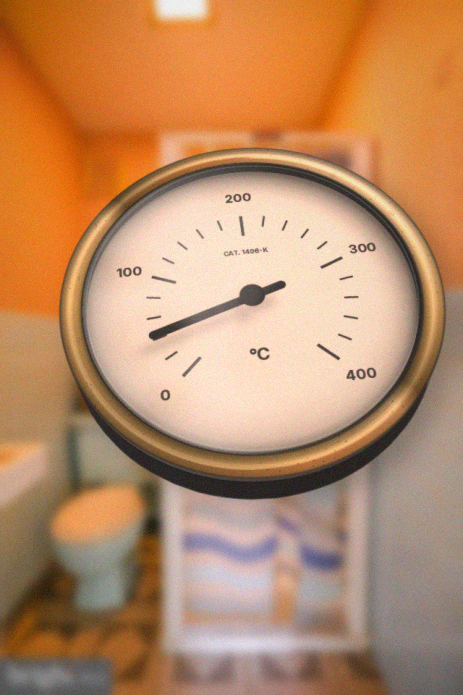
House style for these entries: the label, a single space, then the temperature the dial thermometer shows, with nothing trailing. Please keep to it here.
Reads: 40 °C
